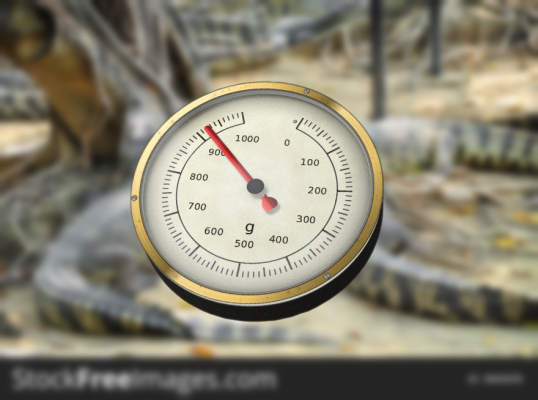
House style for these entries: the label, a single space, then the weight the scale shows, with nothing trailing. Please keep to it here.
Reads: 920 g
